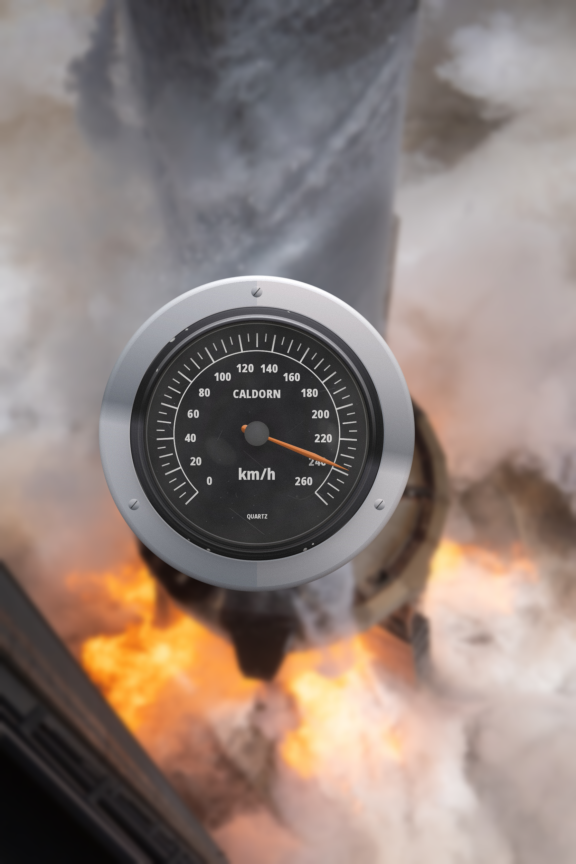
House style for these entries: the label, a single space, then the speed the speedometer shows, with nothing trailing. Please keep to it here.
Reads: 237.5 km/h
